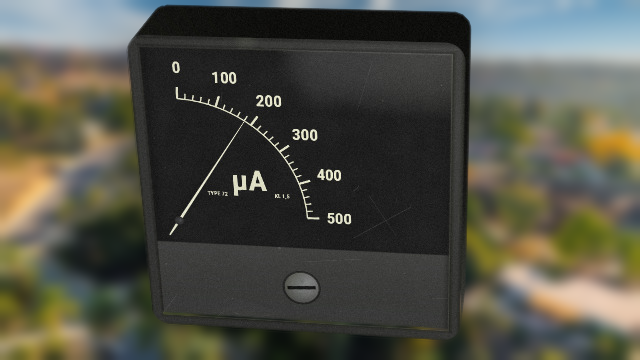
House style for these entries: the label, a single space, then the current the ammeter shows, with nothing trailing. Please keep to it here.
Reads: 180 µA
